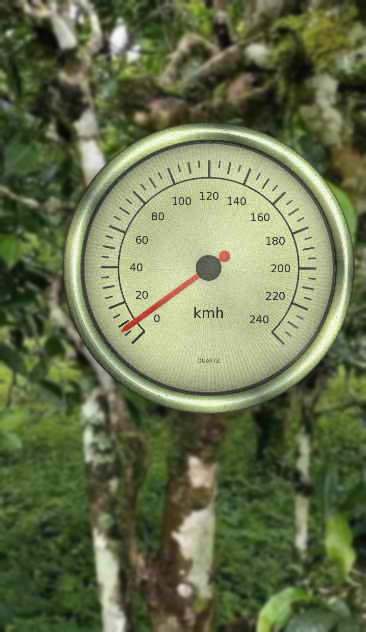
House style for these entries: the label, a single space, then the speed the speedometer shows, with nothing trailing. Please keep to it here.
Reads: 7.5 km/h
